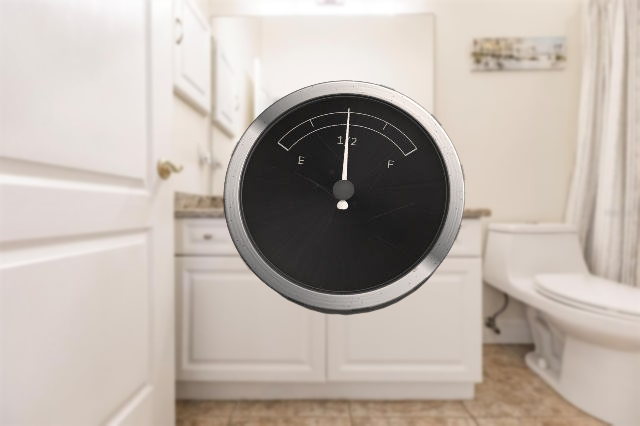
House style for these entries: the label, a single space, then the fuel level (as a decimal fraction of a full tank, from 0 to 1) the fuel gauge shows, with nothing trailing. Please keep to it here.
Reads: 0.5
